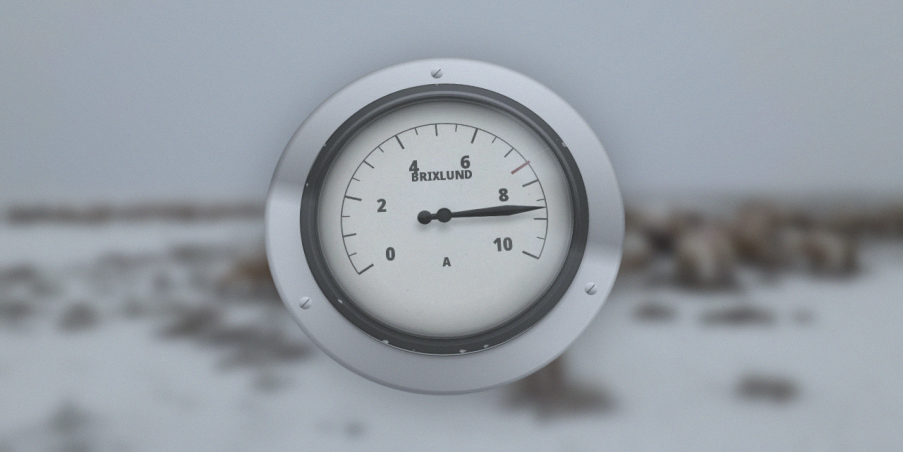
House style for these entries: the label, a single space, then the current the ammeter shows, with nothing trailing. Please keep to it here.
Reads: 8.75 A
